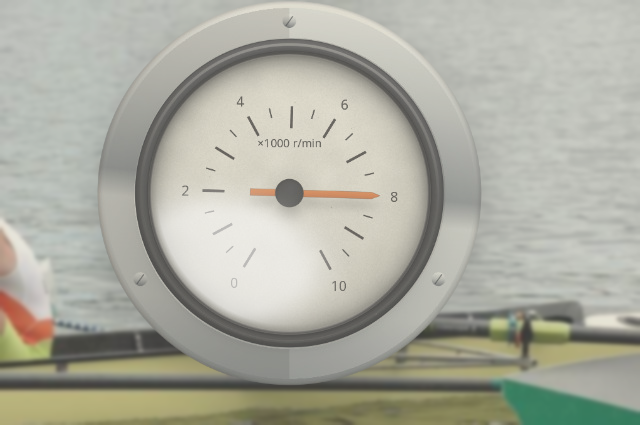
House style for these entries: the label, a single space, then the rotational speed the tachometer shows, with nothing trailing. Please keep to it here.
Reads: 8000 rpm
